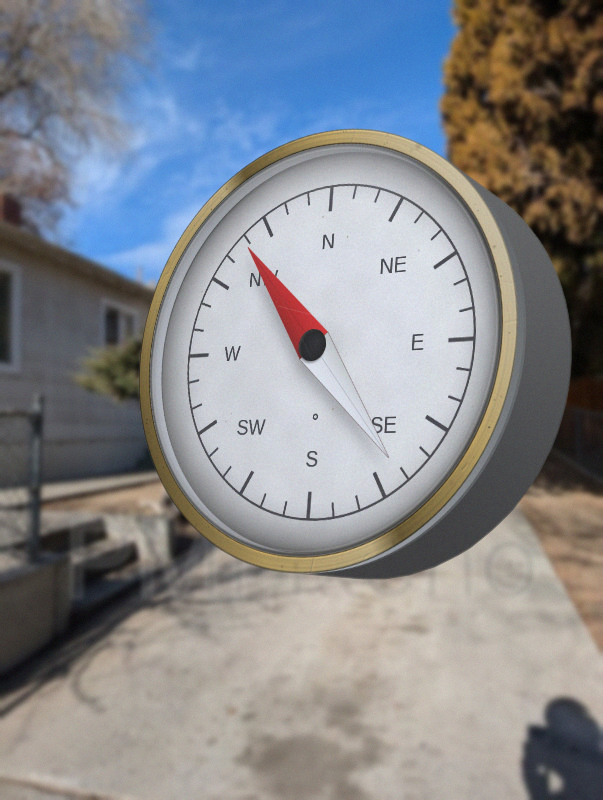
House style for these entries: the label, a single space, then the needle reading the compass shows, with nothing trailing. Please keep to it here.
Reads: 320 °
